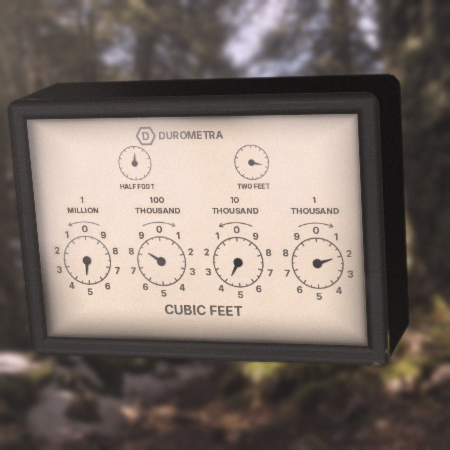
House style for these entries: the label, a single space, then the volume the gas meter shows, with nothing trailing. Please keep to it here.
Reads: 484200 ft³
